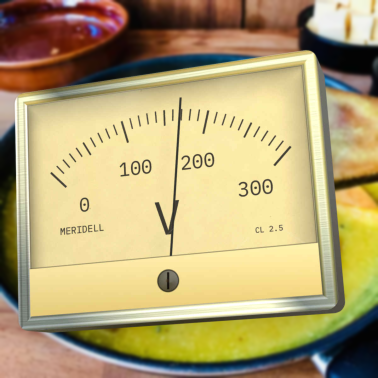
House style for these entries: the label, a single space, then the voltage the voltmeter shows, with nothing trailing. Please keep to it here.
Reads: 170 V
